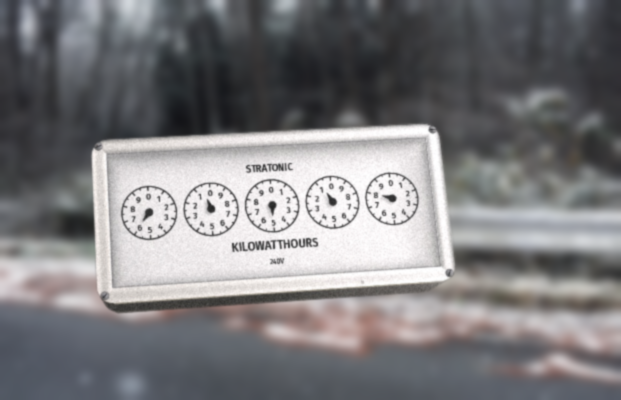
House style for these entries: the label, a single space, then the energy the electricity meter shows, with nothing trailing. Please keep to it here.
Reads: 60508 kWh
